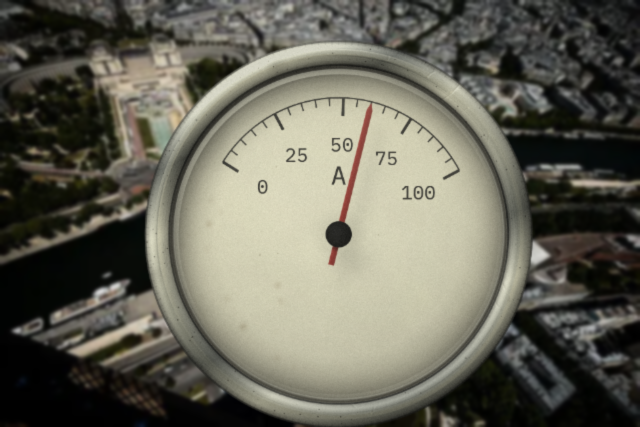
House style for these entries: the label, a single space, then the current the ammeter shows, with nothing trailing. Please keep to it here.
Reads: 60 A
